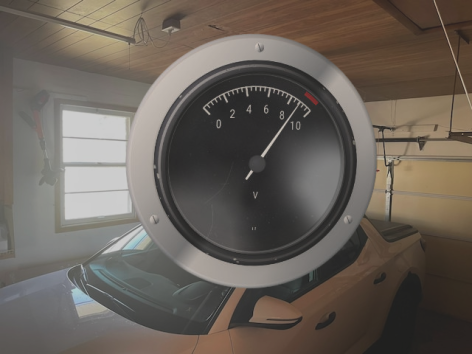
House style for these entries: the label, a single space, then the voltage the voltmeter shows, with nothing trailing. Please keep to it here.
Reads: 8.8 V
